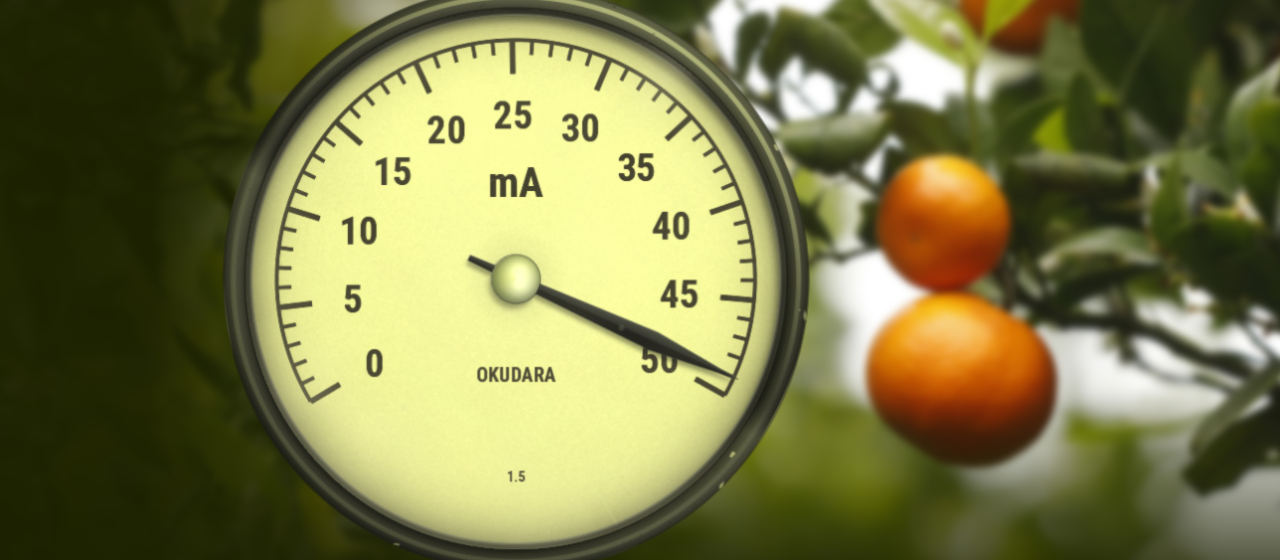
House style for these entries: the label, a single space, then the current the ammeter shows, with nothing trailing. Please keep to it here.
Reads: 49 mA
